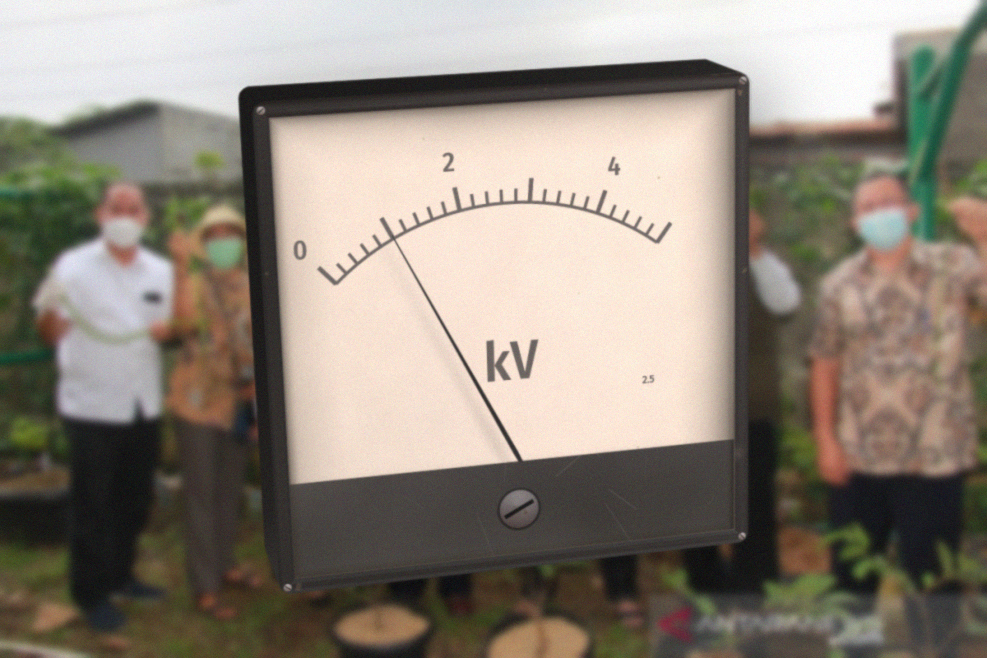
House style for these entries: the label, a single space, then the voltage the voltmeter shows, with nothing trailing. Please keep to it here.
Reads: 1 kV
